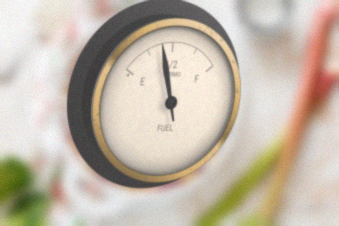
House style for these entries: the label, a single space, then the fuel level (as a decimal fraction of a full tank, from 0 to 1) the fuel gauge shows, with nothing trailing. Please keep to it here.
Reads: 0.375
